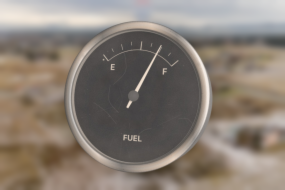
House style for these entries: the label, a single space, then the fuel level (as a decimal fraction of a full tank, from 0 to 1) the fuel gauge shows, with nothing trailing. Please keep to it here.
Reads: 0.75
